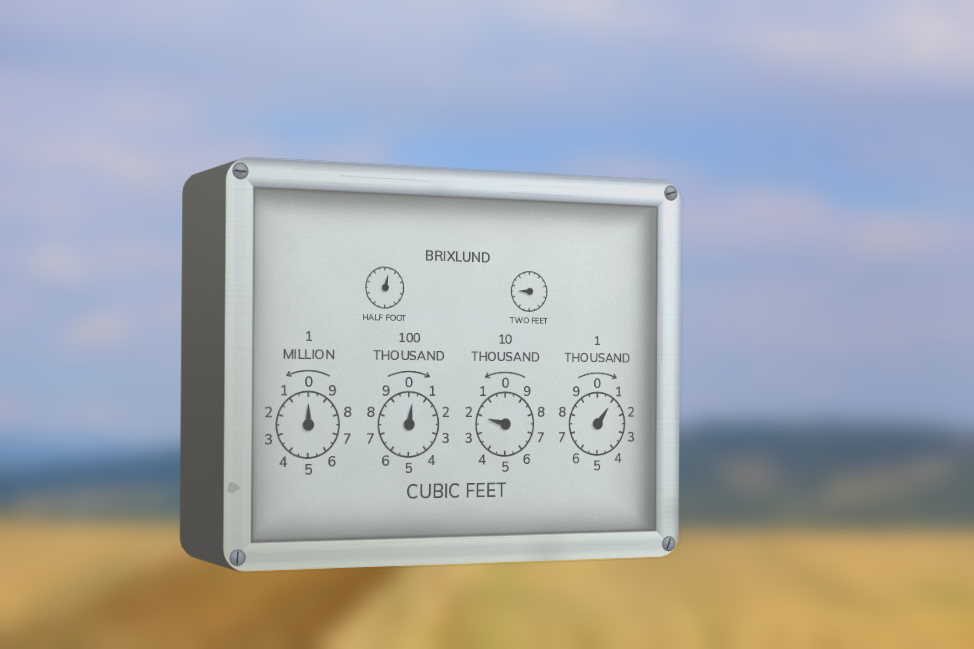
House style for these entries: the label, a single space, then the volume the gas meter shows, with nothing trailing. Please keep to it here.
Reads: 2100 ft³
